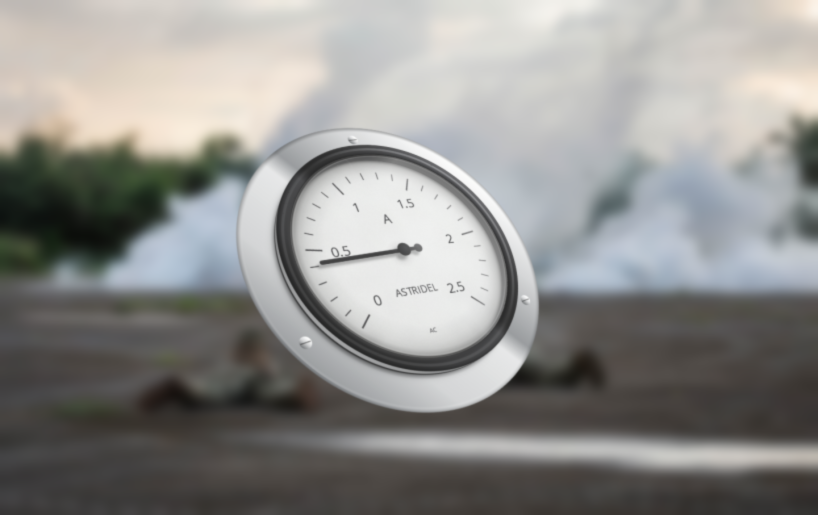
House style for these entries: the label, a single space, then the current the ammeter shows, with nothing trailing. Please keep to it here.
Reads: 0.4 A
